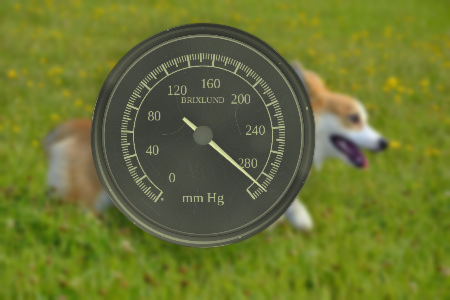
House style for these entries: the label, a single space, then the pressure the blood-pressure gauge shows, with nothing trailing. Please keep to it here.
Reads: 290 mmHg
